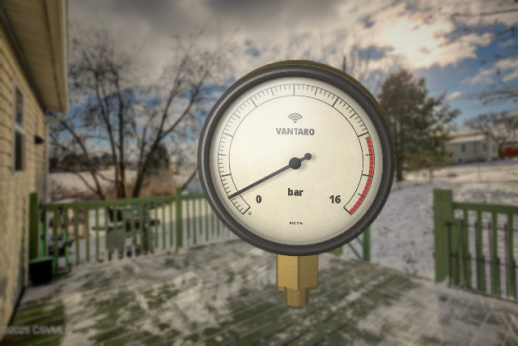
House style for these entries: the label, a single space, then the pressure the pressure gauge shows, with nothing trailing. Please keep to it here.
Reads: 1 bar
